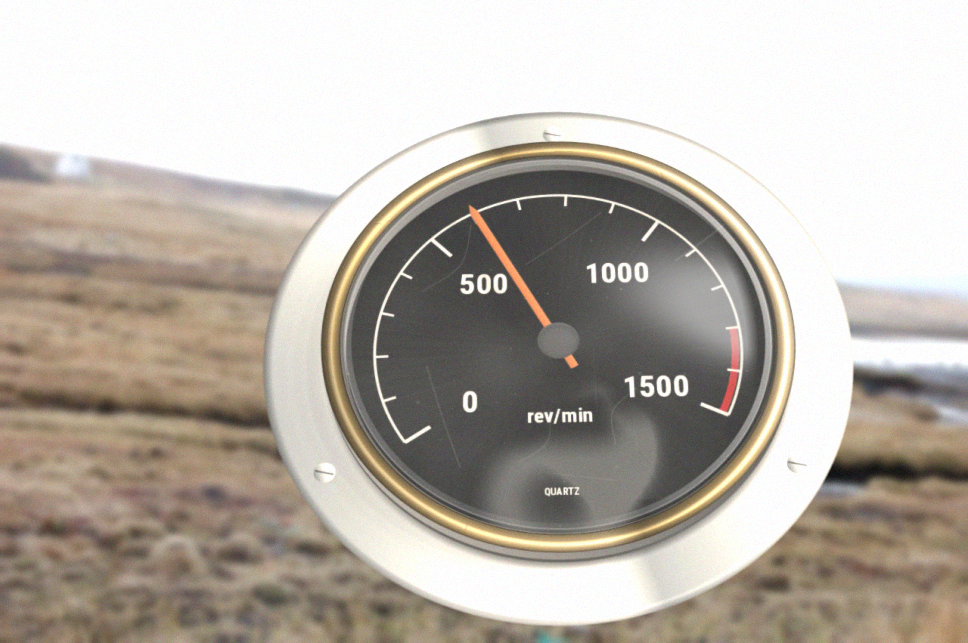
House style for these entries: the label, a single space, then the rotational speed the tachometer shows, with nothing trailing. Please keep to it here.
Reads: 600 rpm
